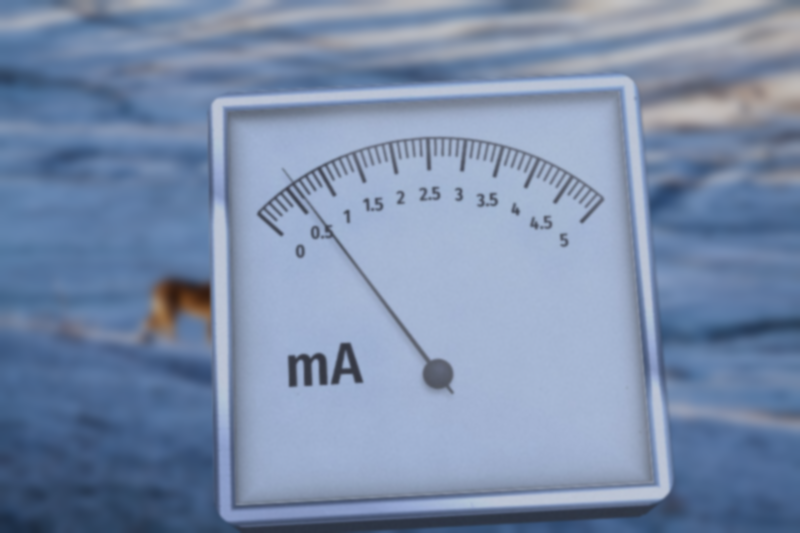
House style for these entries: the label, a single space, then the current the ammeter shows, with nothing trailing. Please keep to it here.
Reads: 0.6 mA
